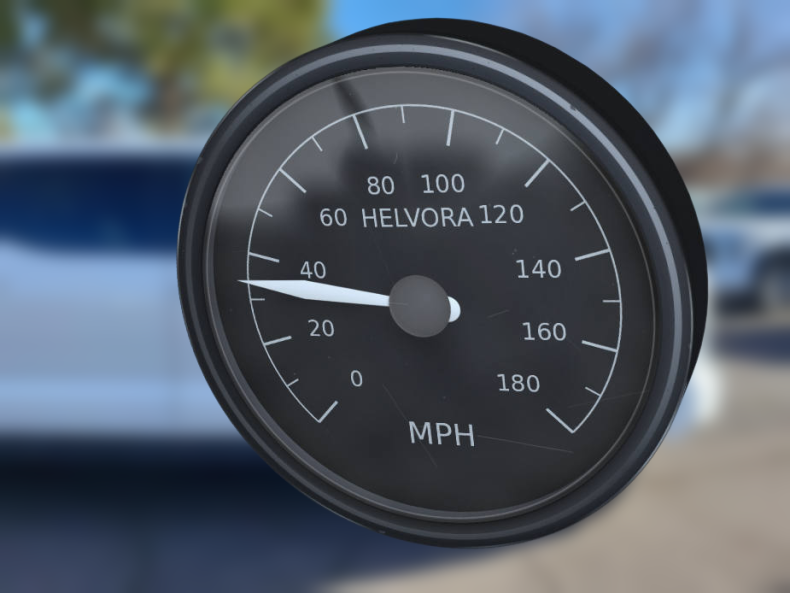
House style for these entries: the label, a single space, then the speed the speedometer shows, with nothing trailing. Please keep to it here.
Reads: 35 mph
